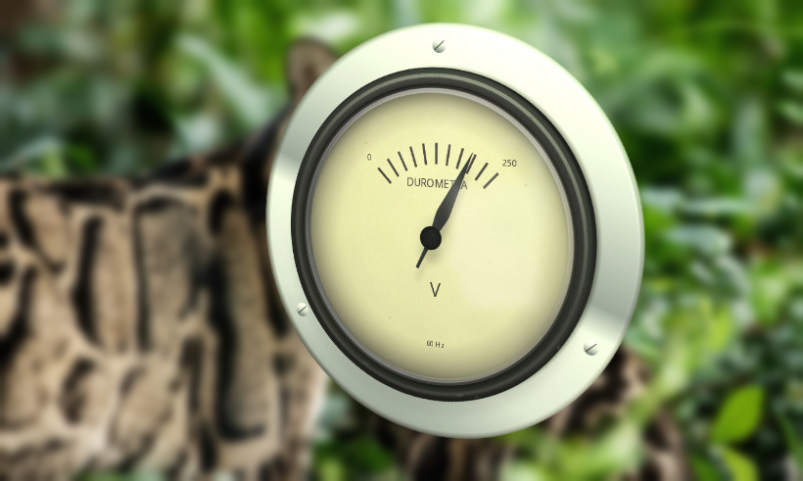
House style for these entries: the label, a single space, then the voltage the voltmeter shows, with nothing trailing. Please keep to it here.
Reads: 200 V
